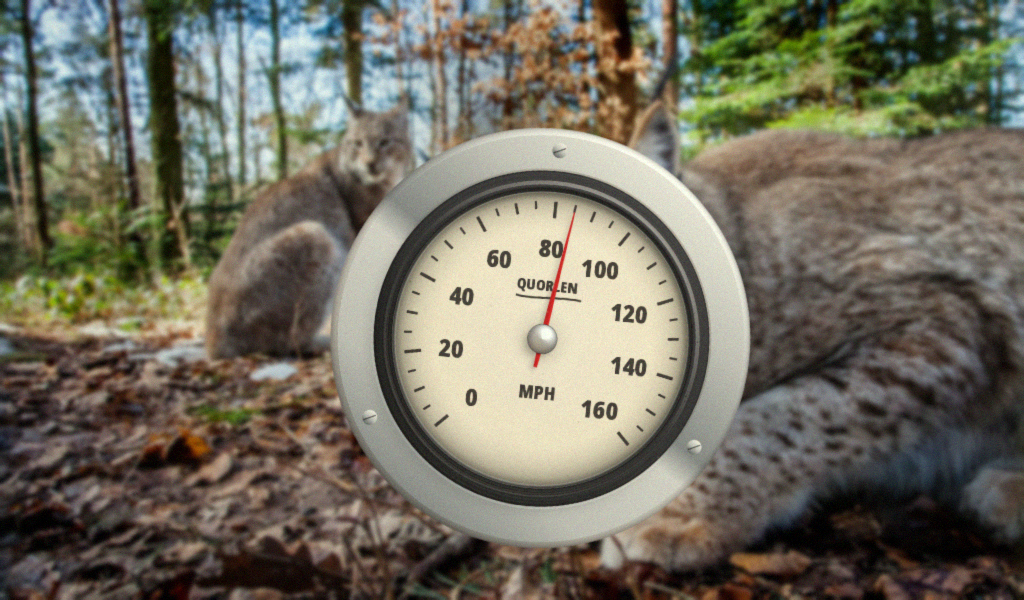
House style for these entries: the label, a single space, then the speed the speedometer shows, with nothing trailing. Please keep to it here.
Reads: 85 mph
